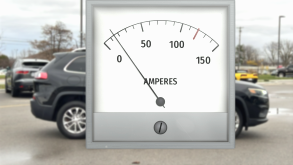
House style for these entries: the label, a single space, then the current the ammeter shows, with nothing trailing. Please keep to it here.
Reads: 15 A
